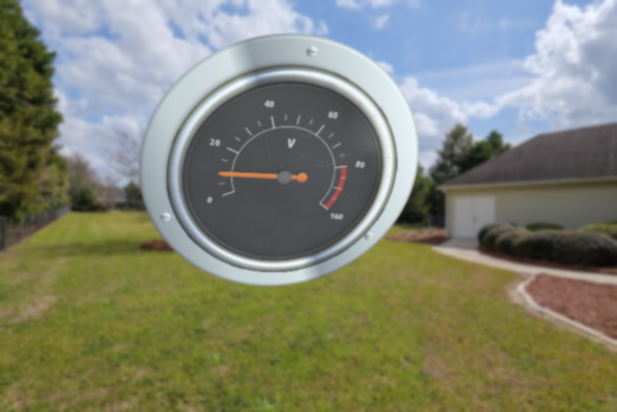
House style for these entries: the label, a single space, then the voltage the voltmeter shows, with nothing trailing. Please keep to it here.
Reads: 10 V
